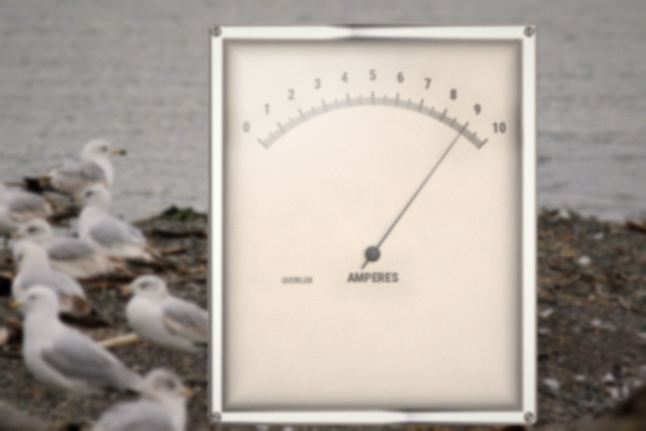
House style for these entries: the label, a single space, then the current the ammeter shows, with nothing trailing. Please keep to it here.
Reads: 9 A
